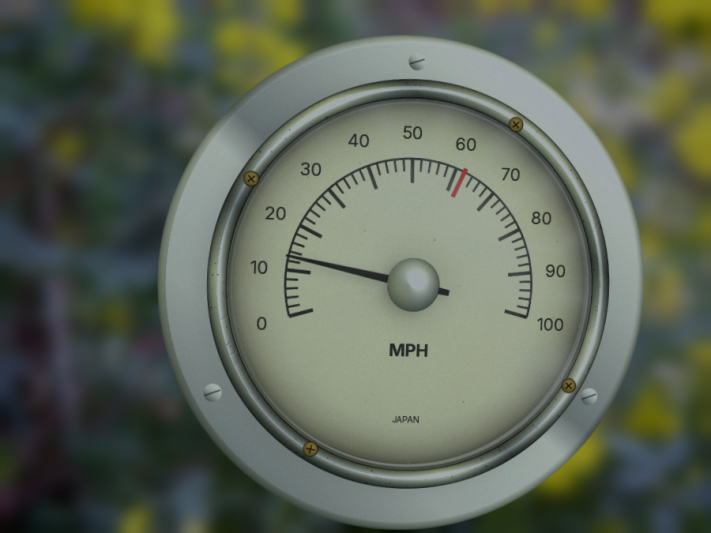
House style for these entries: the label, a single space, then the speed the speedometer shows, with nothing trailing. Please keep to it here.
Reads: 13 mph
